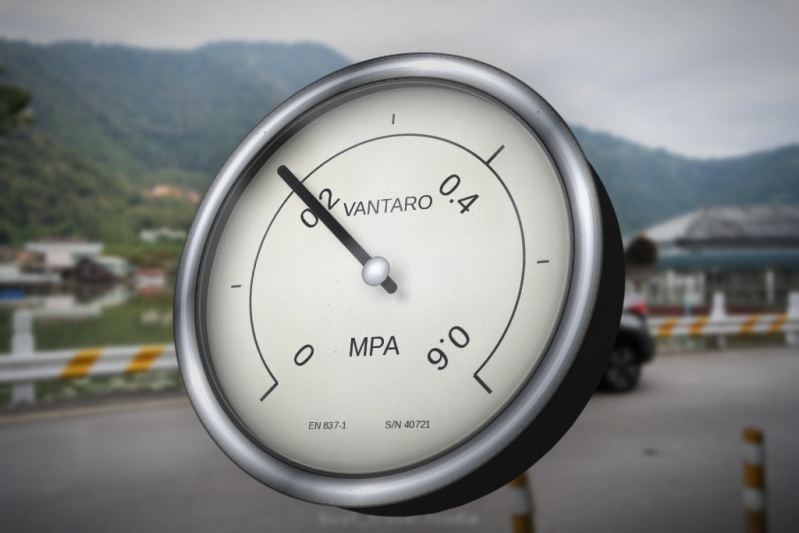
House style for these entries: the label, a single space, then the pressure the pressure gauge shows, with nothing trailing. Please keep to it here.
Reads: 0.2 MPa
